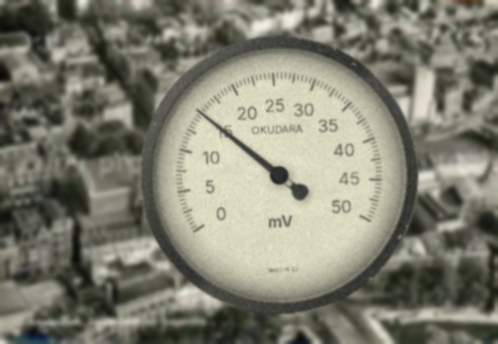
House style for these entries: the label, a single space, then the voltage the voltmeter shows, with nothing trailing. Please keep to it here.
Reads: 15 mV
